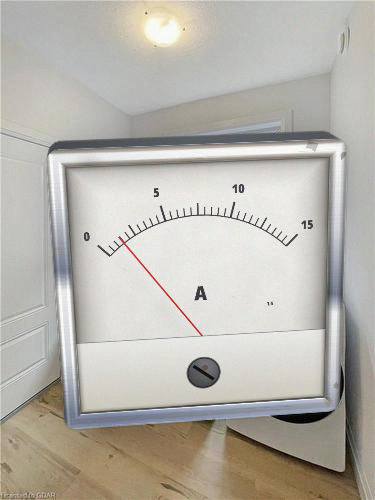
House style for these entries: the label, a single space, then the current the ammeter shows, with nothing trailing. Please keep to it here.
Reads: 1.5 A
